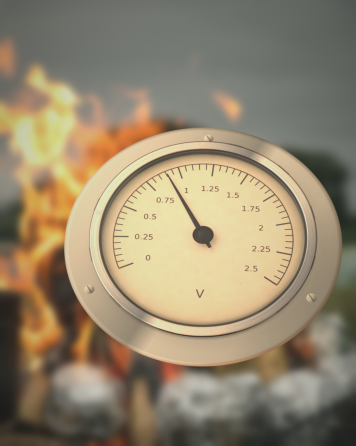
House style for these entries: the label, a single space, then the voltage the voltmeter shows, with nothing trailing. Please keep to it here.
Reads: 0.9 V
